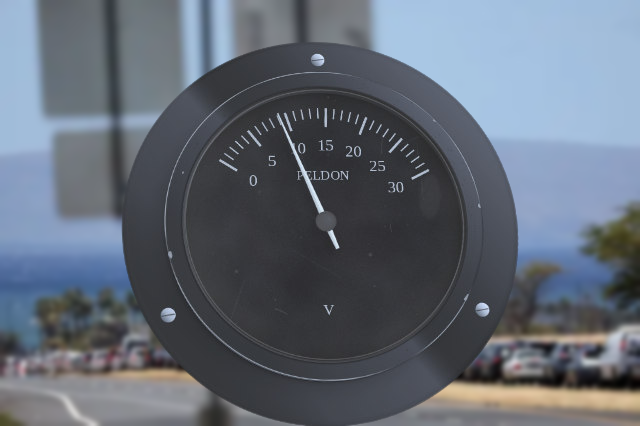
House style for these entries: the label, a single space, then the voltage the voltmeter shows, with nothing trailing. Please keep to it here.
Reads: 9 V
